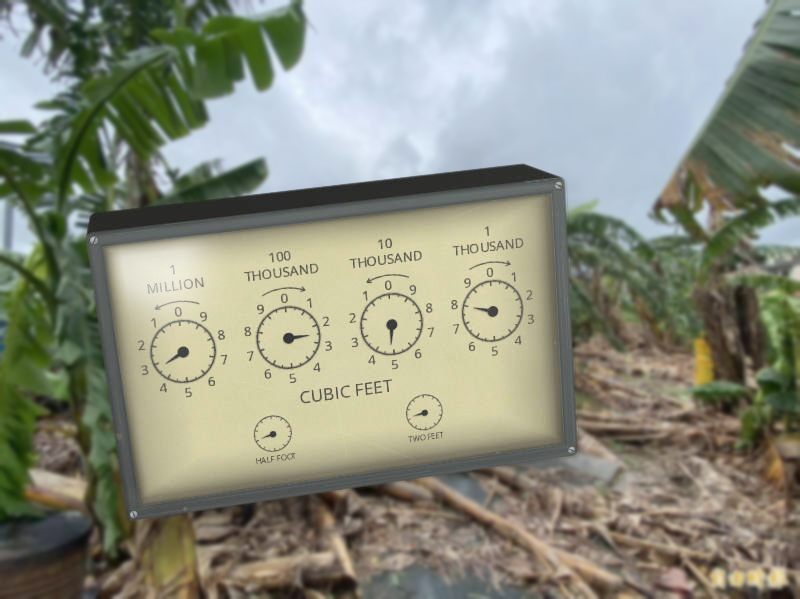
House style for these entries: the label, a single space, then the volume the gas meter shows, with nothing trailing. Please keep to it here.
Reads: 324800 ft³
